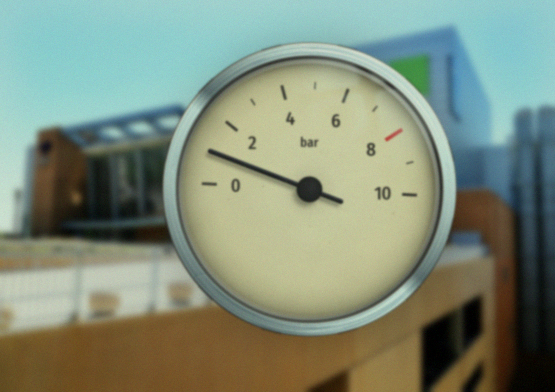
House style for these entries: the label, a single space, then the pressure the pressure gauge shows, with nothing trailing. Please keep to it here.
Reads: 1 bar
